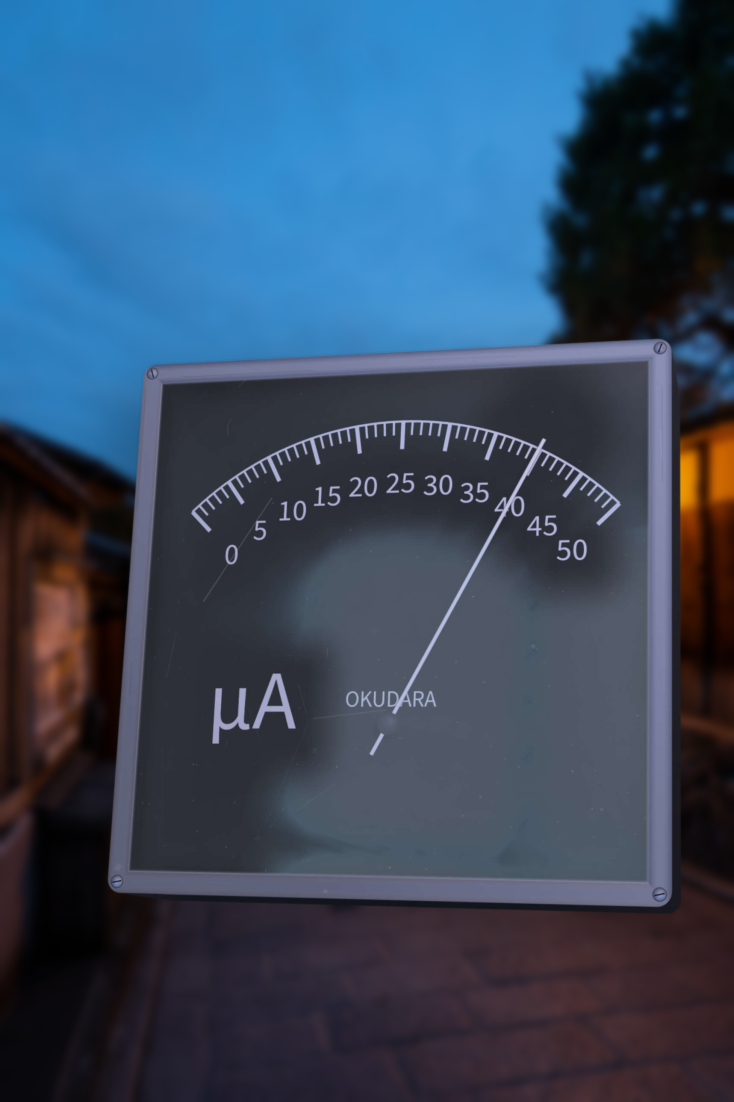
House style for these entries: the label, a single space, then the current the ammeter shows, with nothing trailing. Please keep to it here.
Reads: 40 µA
